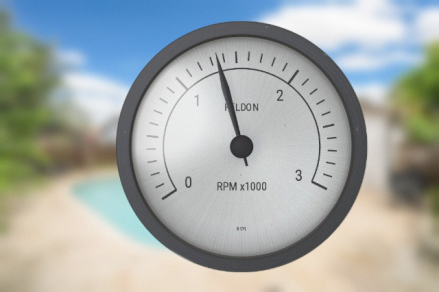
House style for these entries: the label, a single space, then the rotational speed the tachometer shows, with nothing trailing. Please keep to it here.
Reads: 1350 rpm
